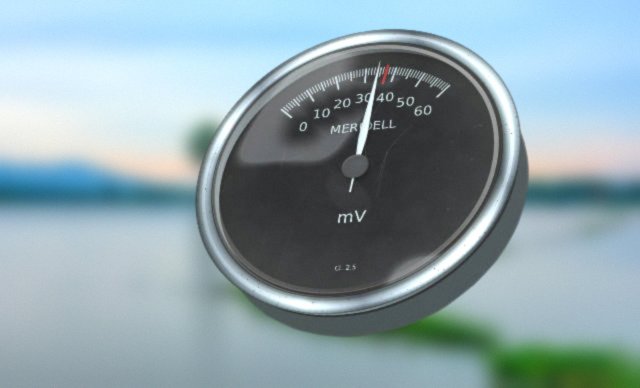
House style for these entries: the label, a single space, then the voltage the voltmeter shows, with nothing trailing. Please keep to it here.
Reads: 35 mV
